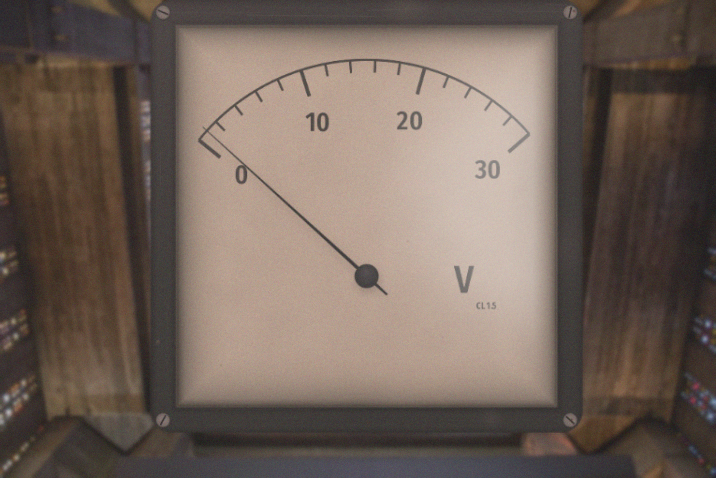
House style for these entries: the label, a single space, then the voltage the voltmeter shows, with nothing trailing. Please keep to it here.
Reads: 1 V
